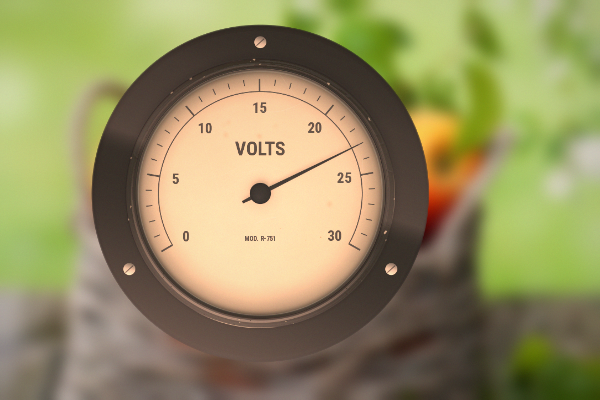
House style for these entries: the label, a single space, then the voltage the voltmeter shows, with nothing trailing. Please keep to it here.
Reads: 23 V
